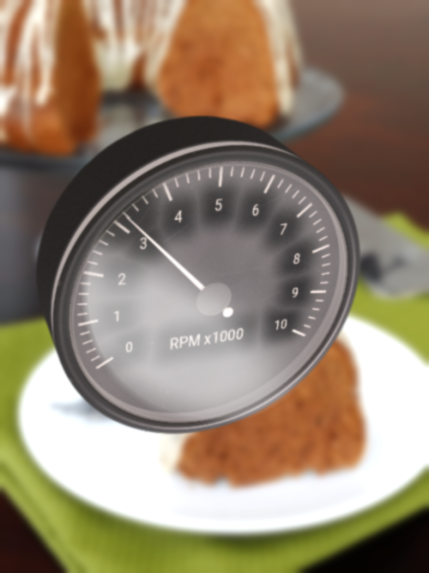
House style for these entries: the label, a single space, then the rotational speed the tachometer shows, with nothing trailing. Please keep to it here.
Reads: 3200 rpm
